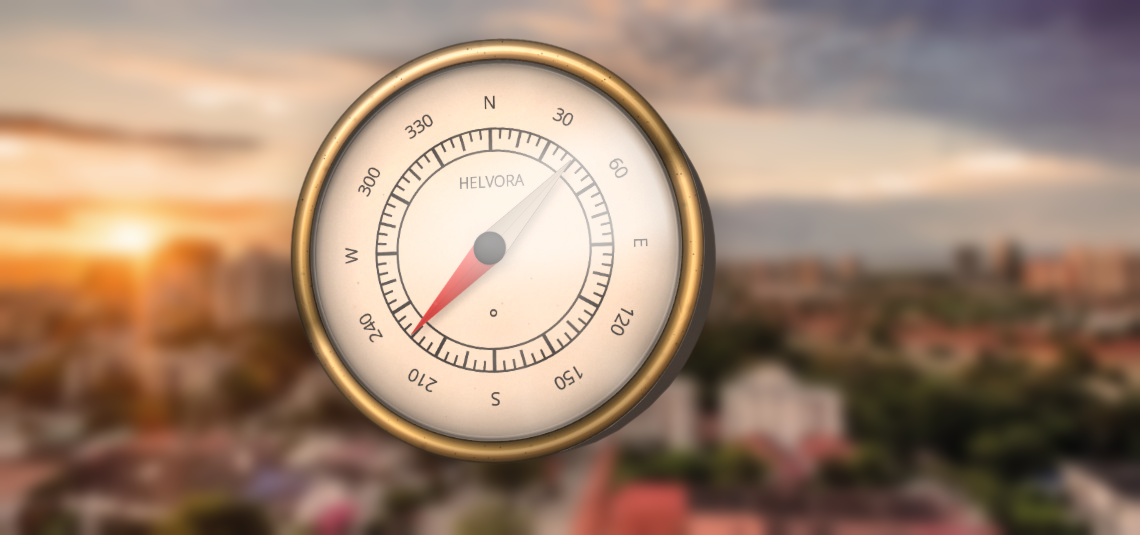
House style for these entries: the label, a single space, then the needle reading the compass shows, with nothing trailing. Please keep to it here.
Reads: 225 °
